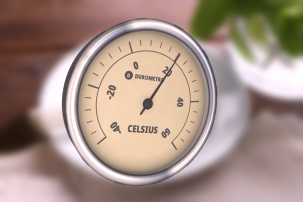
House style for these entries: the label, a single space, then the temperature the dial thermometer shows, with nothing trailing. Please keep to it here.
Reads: 20 °C
